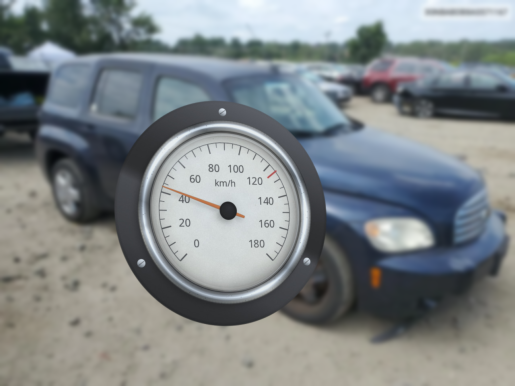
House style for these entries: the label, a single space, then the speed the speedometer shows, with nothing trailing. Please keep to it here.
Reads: 42.5 km/h
